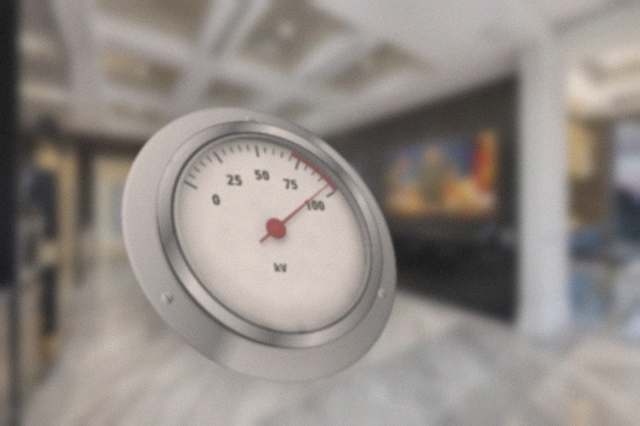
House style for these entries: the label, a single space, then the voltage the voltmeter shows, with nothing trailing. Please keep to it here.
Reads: 95 kV
